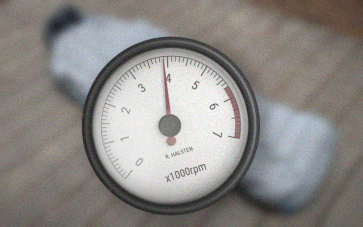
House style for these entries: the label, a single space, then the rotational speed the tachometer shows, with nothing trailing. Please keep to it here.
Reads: 3900 rpm
